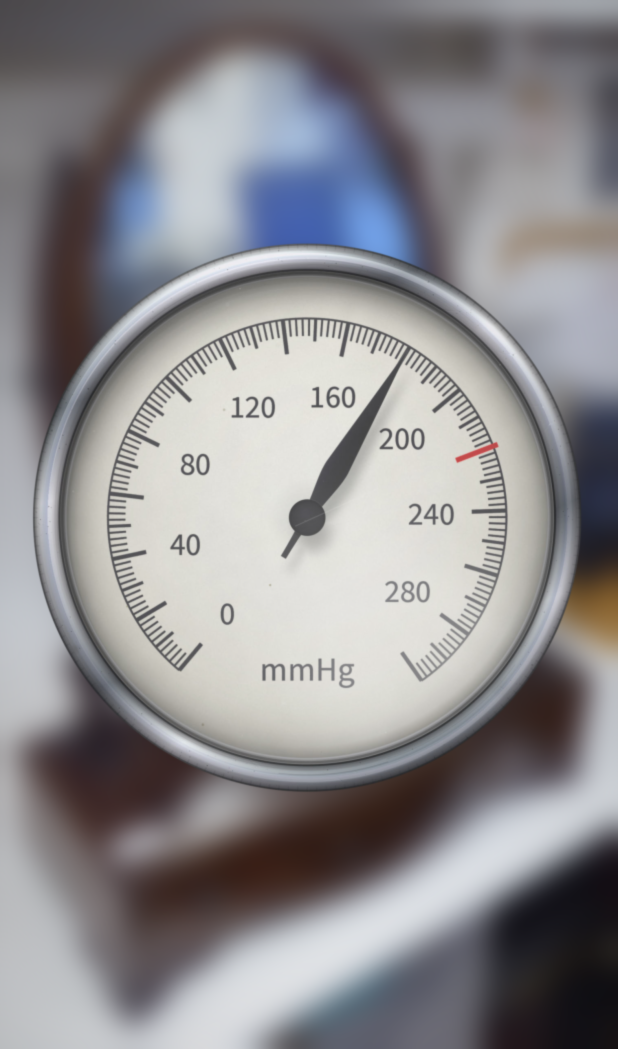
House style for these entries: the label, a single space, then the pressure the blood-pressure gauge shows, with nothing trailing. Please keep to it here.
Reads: 180 mmHg
